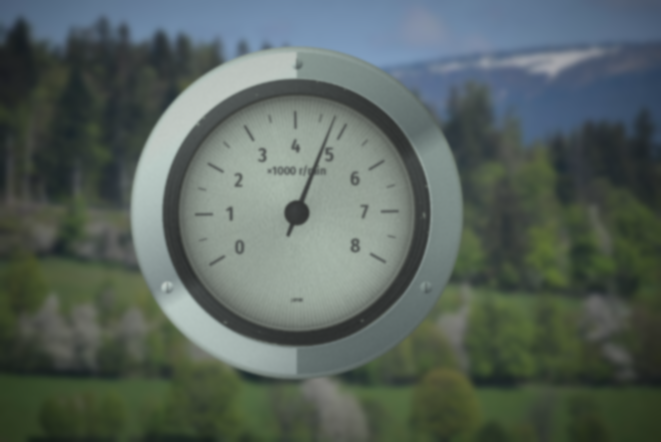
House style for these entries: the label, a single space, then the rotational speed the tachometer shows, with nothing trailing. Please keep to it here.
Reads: 4750 rpm
